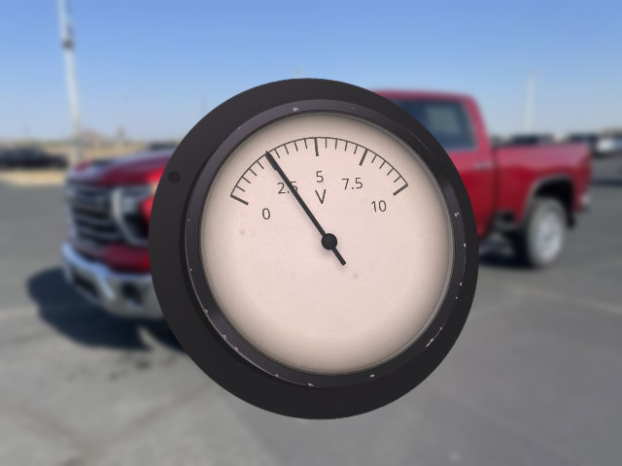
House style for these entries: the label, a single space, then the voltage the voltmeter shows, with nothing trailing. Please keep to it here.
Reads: 2.5 V
